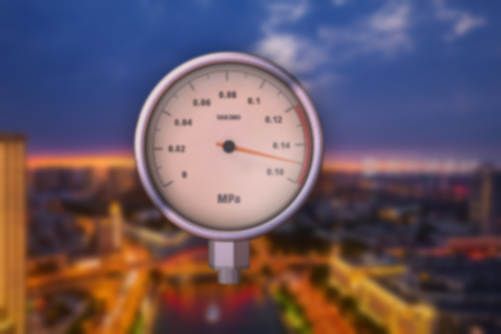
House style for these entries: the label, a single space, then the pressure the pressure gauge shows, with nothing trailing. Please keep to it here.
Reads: 0.15 MPa
